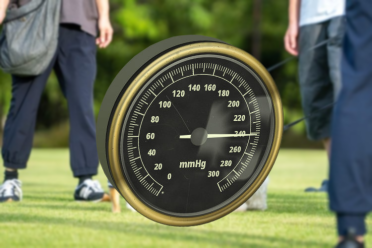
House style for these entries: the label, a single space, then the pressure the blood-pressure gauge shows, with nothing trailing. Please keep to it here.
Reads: 240 mmHg
